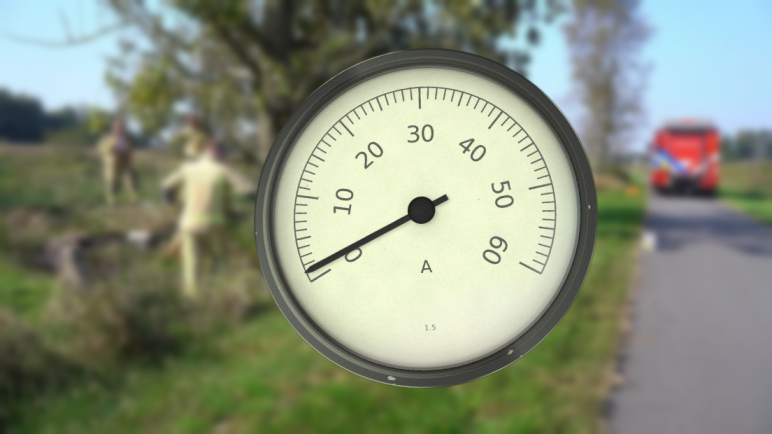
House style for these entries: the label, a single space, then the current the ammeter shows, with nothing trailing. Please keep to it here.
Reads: 1 A
